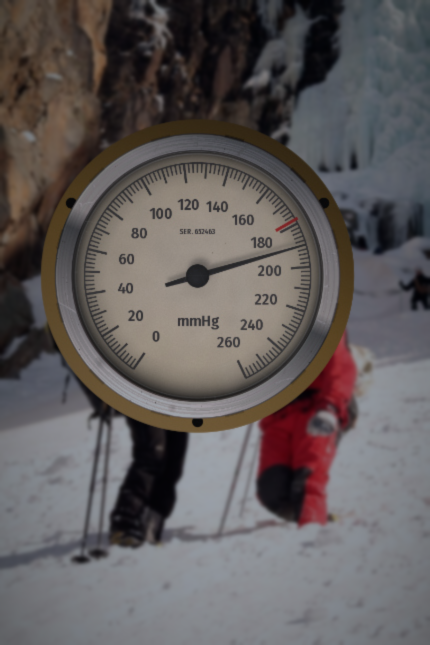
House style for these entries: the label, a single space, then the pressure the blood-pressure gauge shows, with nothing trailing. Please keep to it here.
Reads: 190 mmHg
